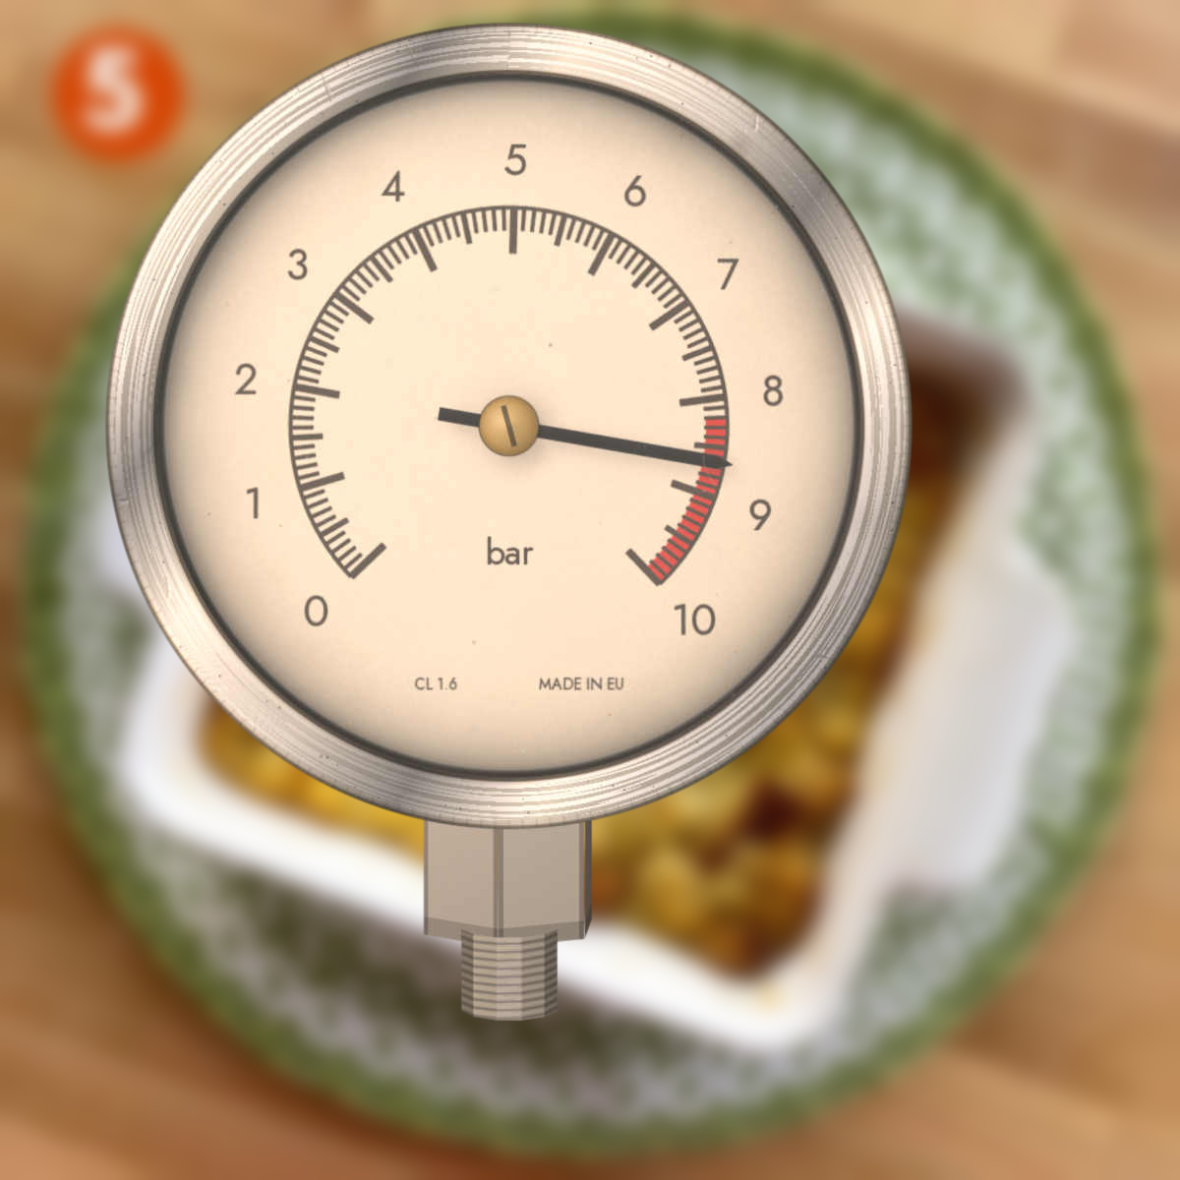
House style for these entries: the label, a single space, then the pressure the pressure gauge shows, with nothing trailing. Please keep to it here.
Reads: 8.65 bar
